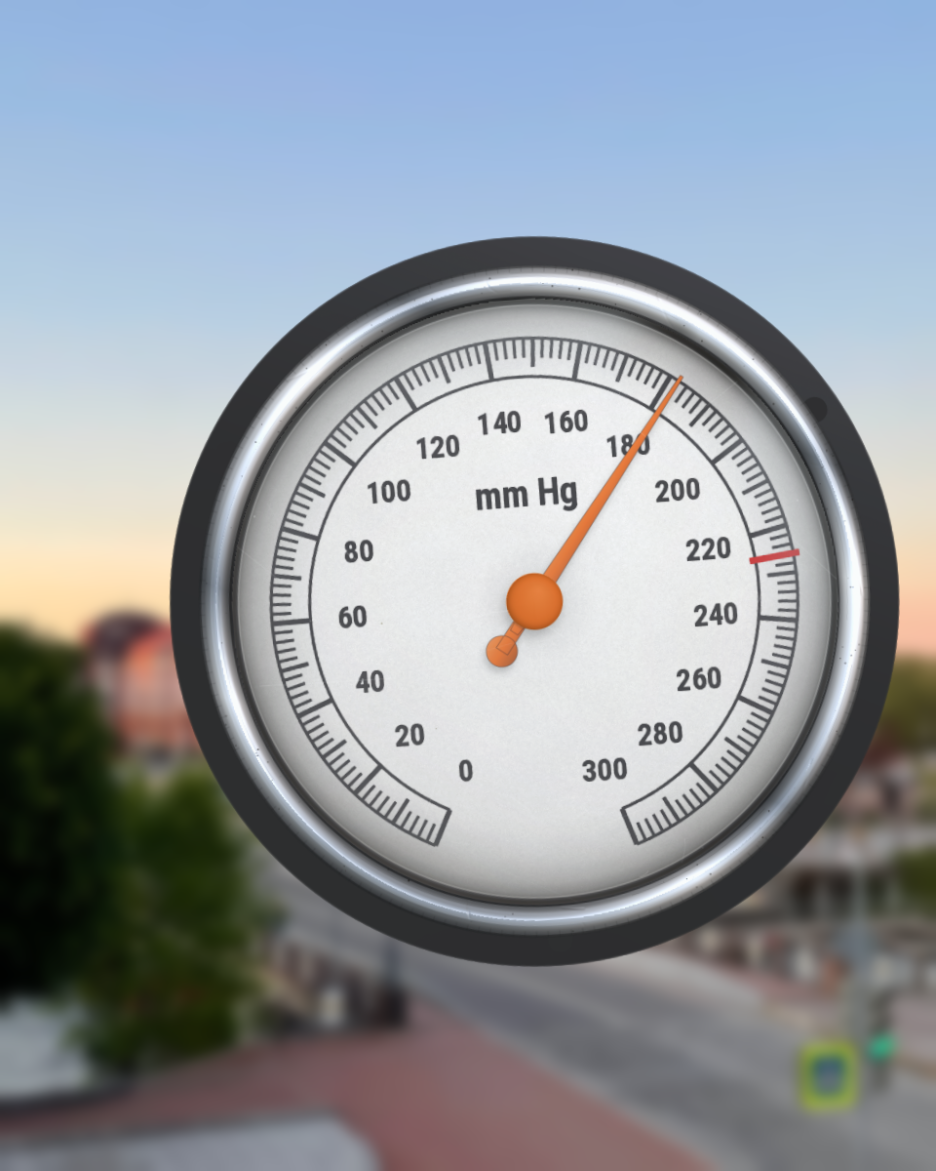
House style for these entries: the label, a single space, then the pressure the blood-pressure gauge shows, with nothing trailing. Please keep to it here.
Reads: 182 mmHg
